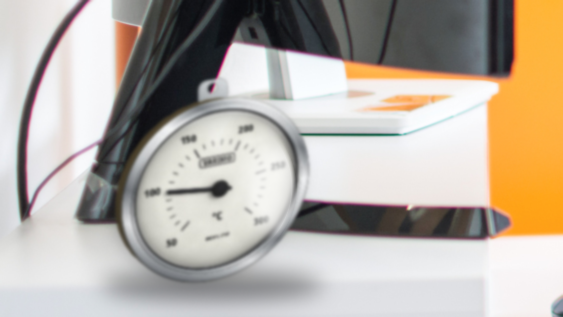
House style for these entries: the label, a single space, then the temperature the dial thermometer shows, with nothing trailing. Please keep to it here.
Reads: 100 °C
